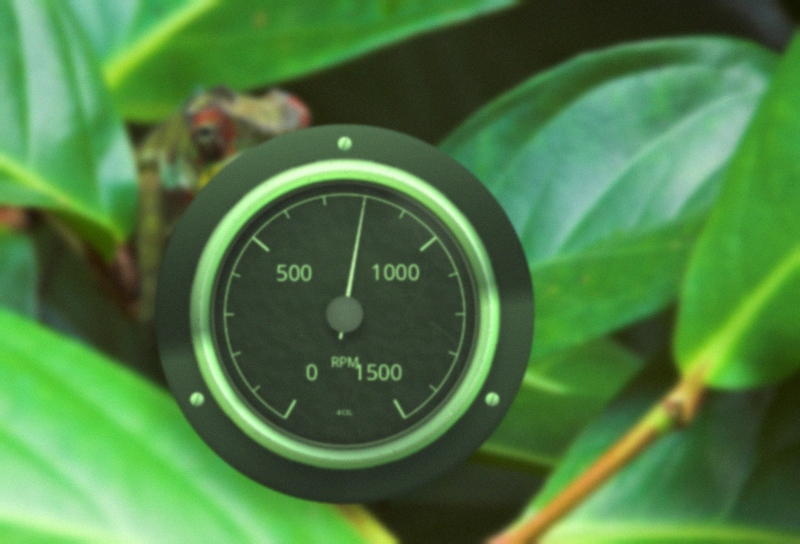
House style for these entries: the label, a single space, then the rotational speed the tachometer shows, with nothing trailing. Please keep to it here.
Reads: 800 rpm
